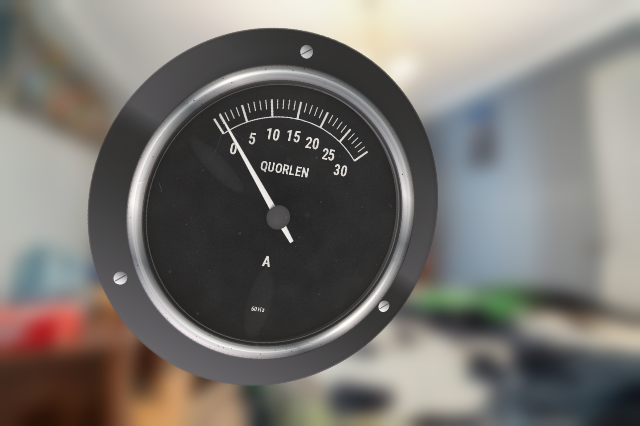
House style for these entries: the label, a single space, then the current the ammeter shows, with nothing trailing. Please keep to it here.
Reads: 1 A
